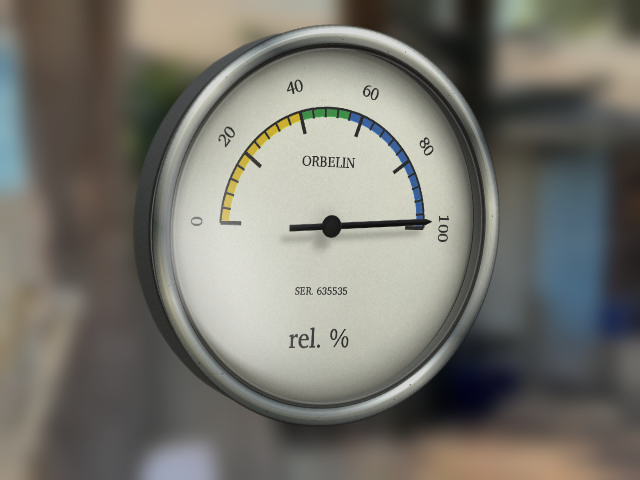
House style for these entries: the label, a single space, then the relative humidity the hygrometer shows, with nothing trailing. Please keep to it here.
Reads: 98 %
